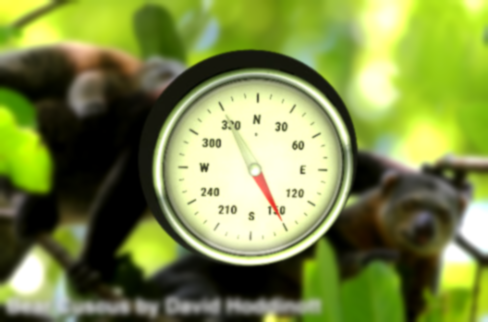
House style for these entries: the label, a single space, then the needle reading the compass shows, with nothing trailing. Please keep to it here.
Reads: 150 °
